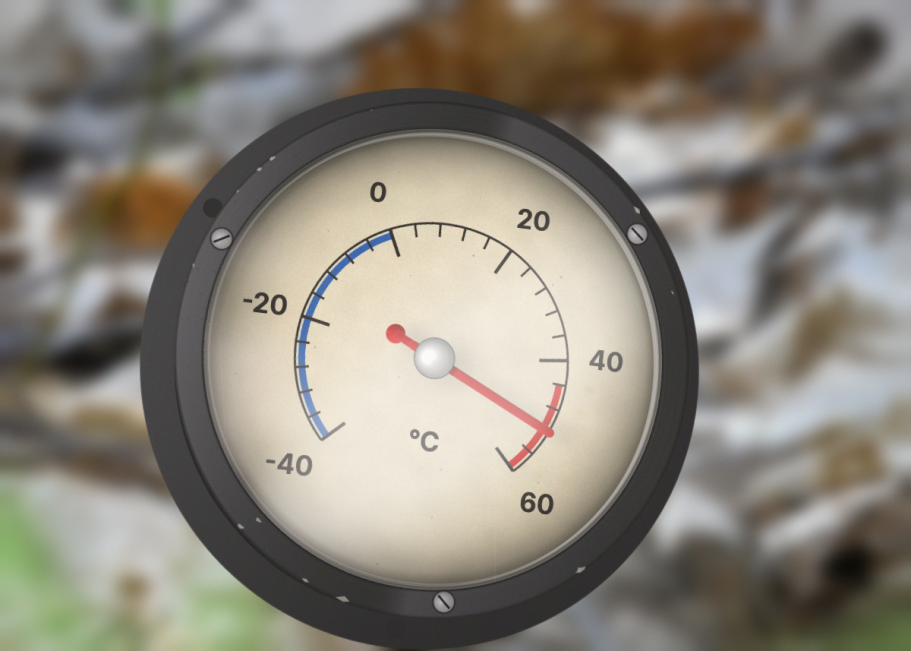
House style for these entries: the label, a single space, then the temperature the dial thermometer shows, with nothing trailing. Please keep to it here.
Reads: 52 °C
